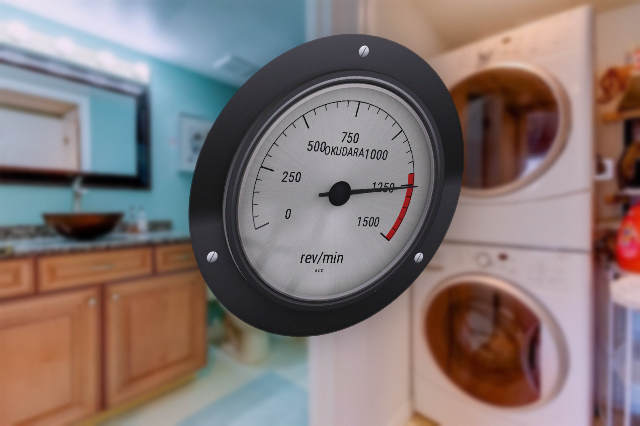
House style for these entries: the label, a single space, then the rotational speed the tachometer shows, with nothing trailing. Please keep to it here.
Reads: 1250 rpm
